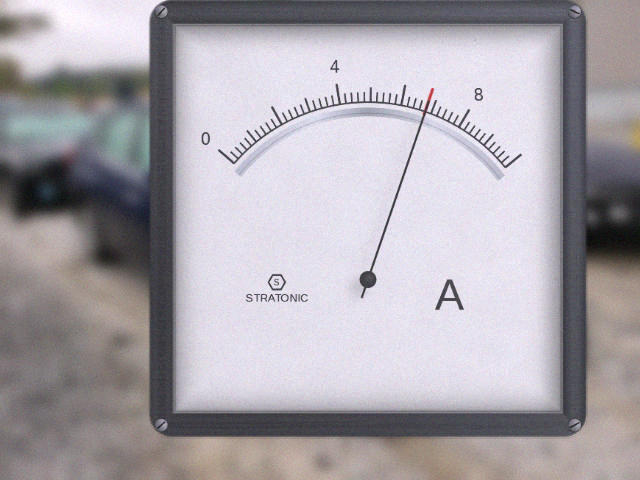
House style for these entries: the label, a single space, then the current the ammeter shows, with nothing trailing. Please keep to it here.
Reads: 6.8 A
